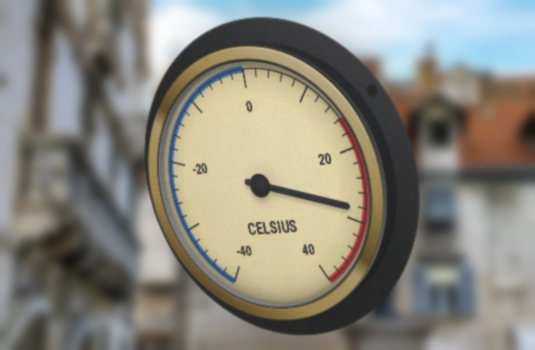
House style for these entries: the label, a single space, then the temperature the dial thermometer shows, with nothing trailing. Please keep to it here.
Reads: 28 °C
